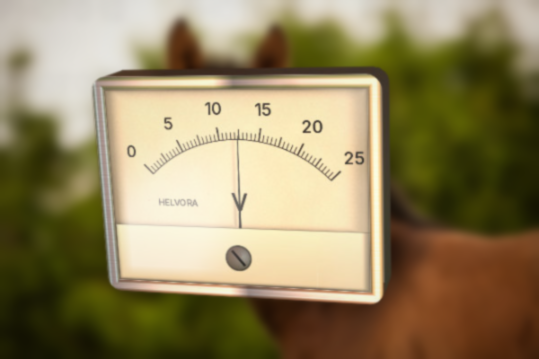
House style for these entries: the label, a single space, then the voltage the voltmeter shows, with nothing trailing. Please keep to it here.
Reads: 12.5 V
